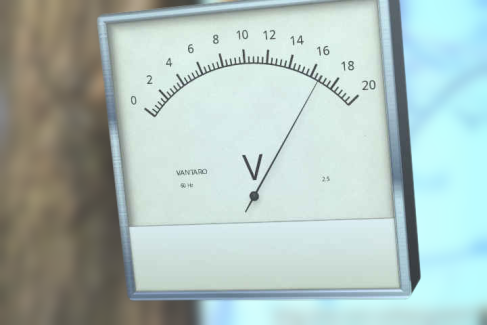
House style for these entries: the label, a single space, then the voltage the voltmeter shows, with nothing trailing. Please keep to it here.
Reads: 16.8 V
